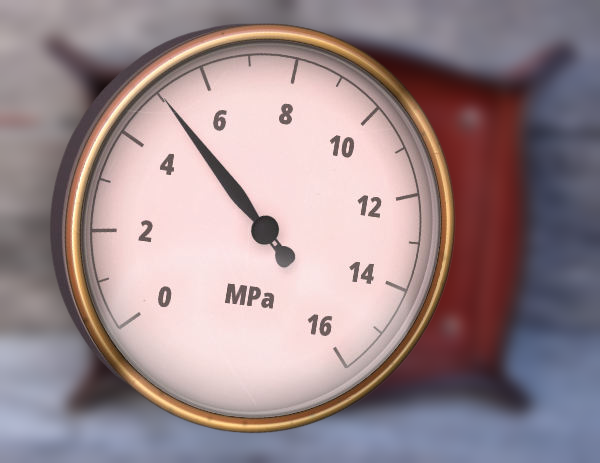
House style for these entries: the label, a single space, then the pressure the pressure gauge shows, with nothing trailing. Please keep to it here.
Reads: 5 MPa
